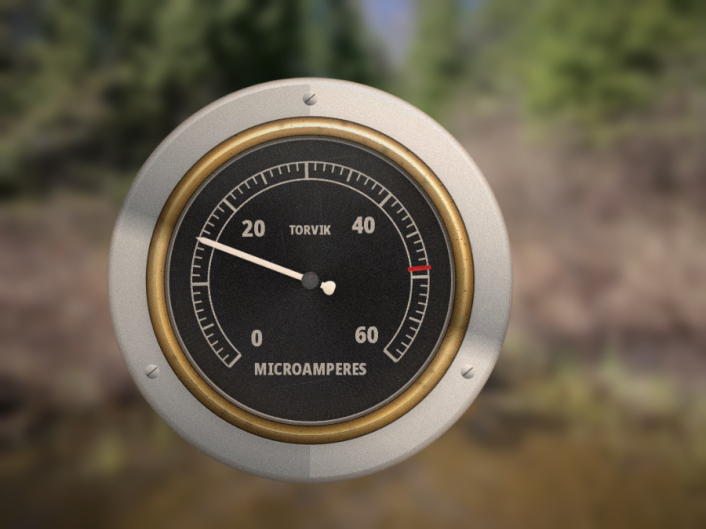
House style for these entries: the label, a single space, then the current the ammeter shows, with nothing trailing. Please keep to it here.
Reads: 15 µA
